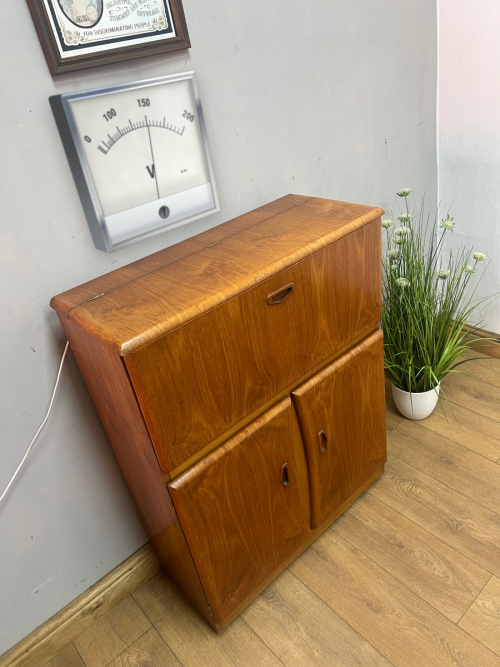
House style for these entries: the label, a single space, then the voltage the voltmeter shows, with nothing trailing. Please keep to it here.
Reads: 150 V
